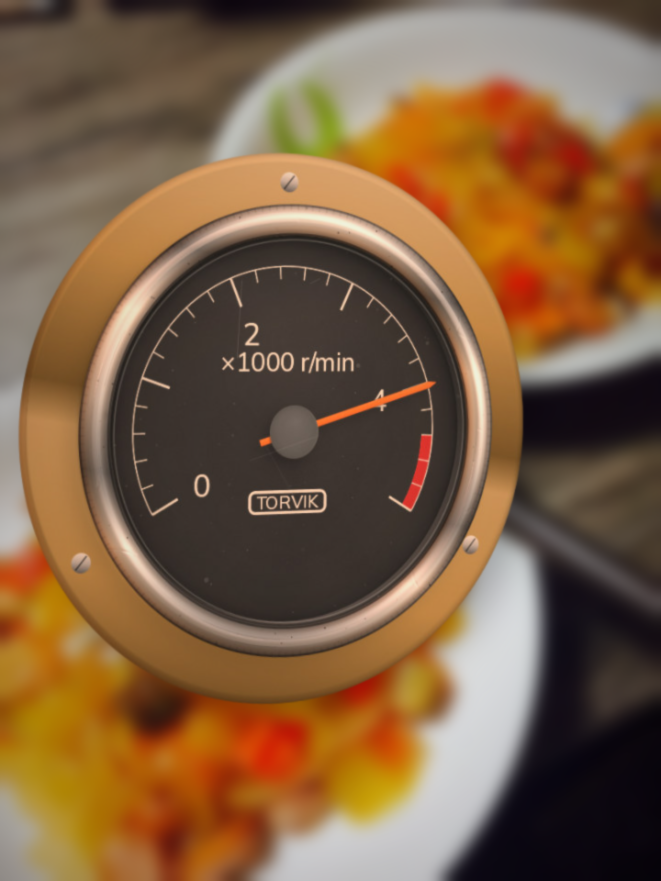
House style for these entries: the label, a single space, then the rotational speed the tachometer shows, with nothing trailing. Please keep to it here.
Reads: 4000 rpm
